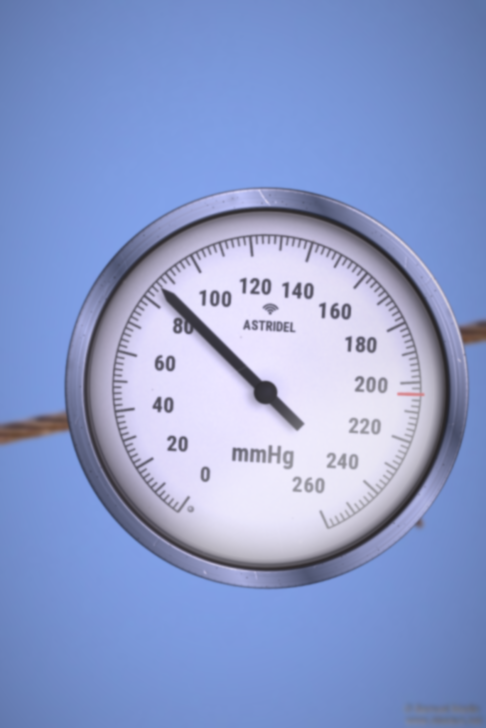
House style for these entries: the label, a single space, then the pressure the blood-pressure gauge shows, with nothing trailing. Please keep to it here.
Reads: 86 mmHg
